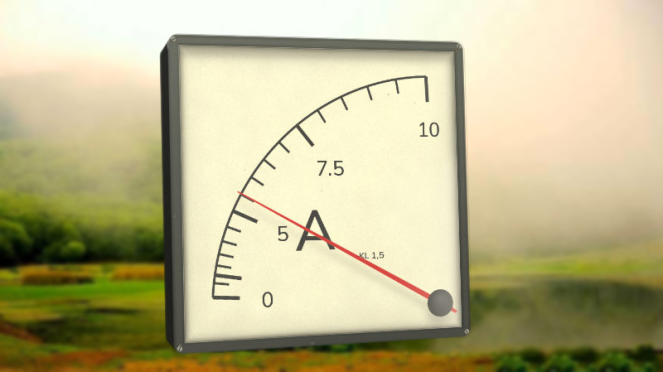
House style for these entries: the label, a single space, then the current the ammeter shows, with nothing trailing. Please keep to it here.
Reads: 5.5 A
